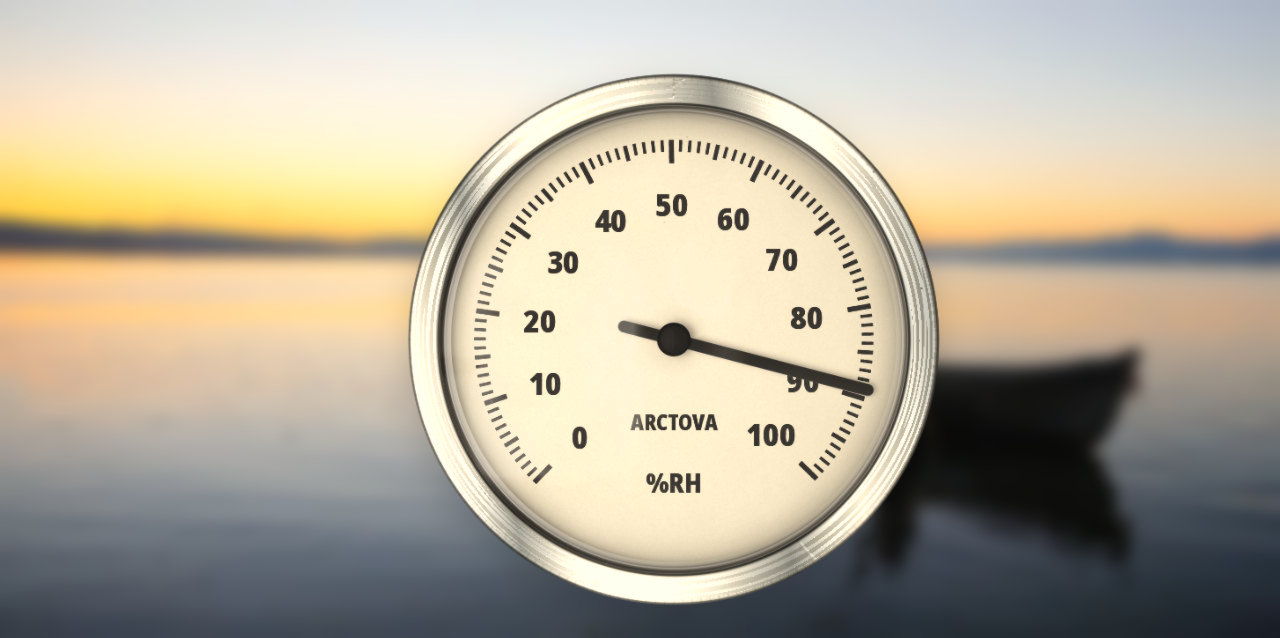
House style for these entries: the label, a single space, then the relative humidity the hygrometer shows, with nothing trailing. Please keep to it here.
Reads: 89 %
